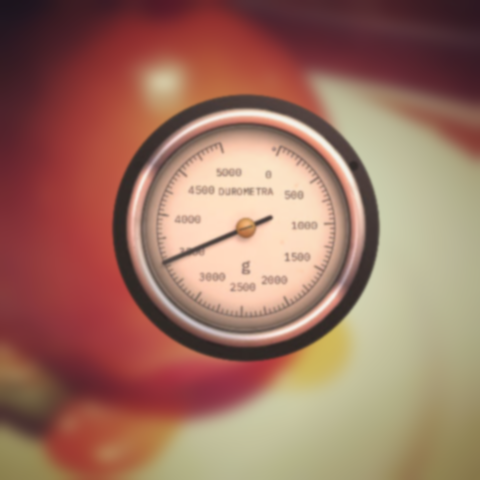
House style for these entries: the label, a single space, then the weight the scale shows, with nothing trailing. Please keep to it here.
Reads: 3500 g
